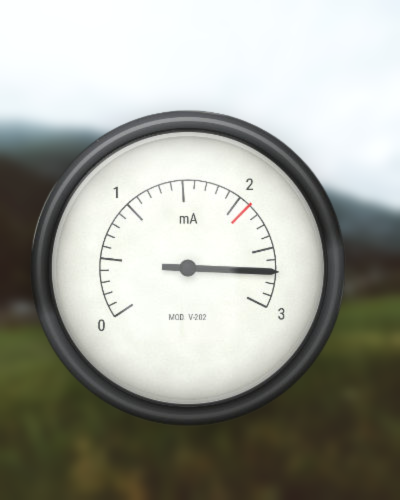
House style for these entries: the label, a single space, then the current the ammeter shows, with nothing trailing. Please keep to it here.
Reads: 2.7 mA
